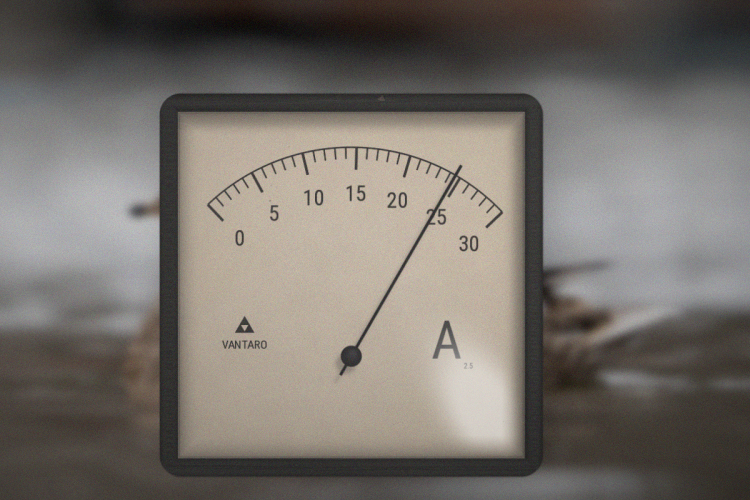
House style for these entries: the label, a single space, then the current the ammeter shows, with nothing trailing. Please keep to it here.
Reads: 24.5 A
